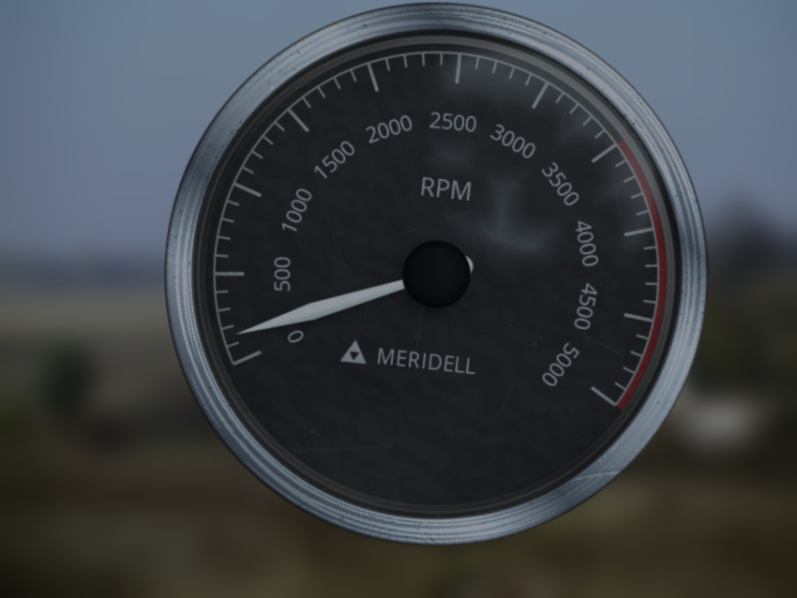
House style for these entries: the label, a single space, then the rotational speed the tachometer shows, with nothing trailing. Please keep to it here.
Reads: 150 rpm
